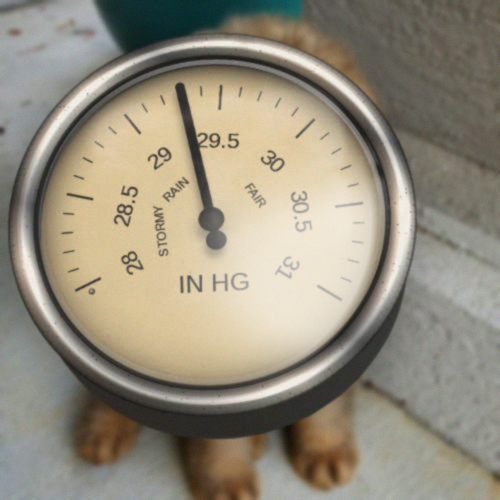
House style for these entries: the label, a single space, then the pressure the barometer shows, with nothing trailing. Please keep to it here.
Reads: 29.3 inHg
